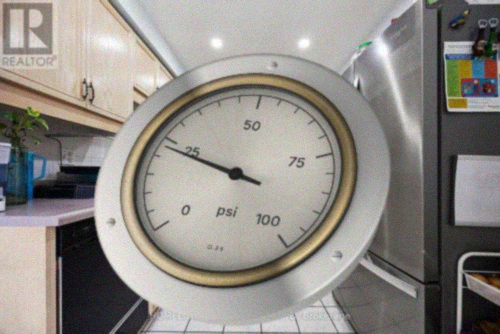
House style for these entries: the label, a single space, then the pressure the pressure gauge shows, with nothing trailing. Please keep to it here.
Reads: 22.5 psi
